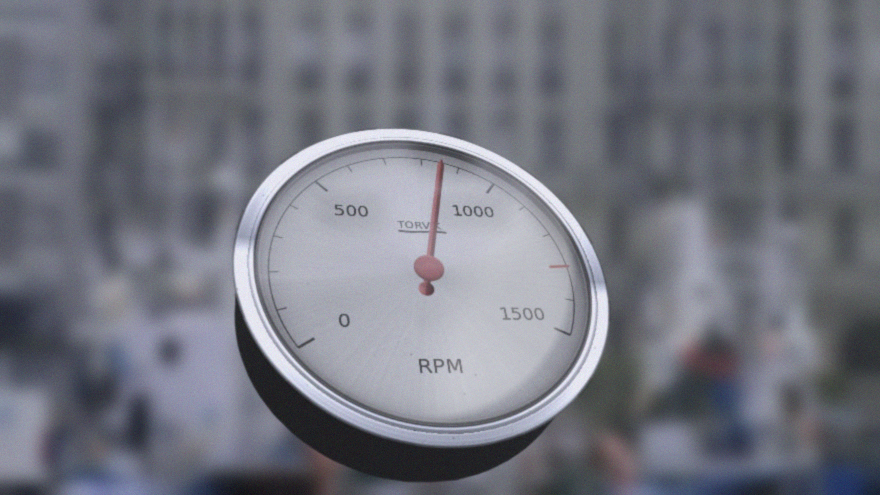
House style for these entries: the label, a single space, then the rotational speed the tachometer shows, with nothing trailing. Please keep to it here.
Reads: 850 rpm
